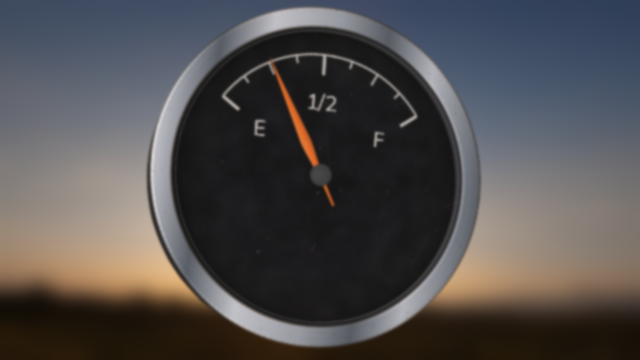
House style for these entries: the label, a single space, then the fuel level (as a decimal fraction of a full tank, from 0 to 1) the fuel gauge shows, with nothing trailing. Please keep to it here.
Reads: 0.25
